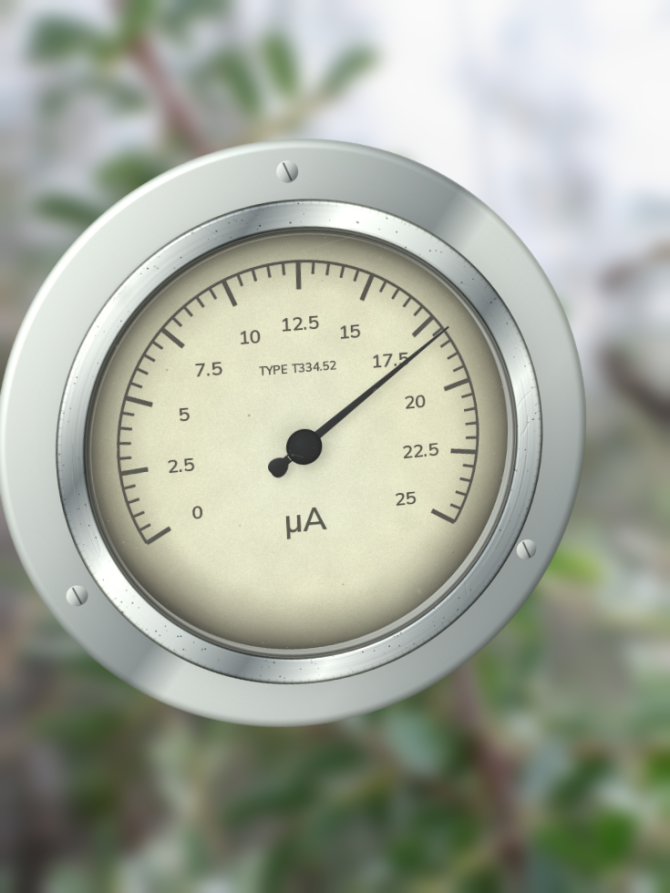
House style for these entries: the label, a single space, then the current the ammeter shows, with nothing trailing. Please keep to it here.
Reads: 18 µA
